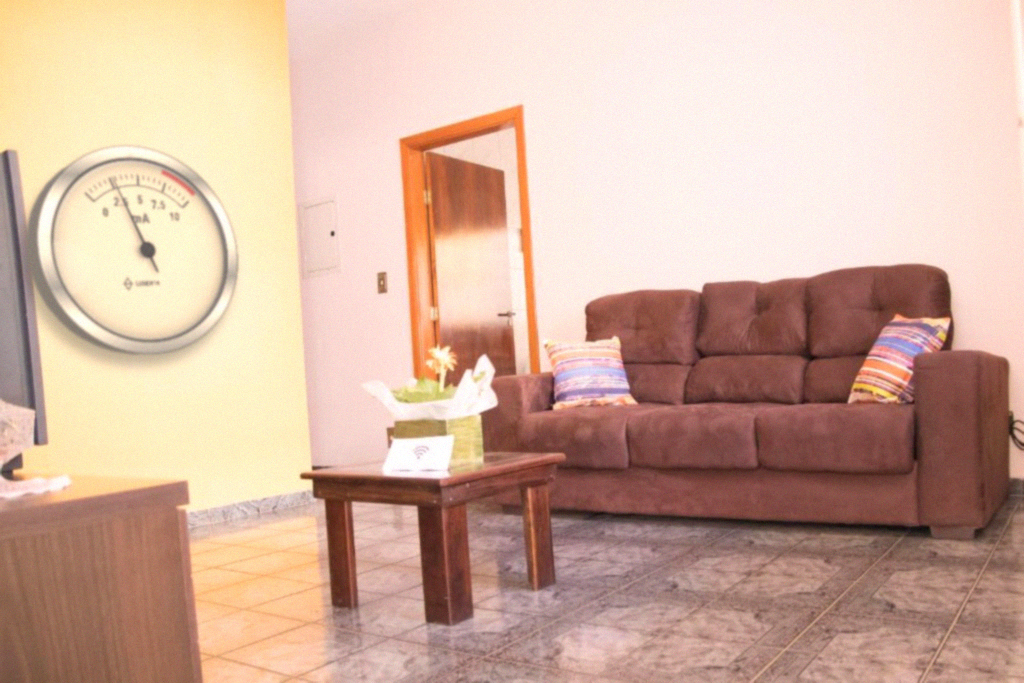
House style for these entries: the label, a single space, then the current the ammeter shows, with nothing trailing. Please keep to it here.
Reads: 2.5 mA
